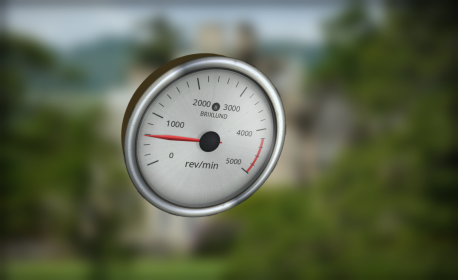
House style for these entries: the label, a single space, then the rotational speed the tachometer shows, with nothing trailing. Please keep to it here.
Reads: 600 rpm
